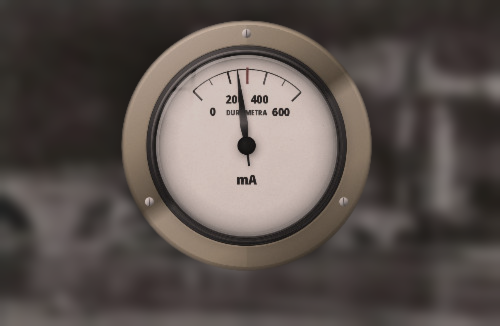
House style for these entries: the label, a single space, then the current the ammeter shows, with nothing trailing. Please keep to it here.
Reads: 250 mA
